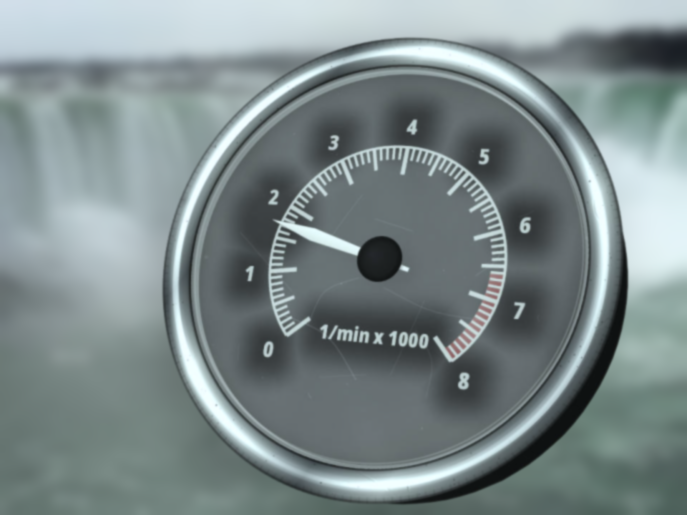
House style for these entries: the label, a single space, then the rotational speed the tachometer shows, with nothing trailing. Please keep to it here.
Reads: 1700 rpm
